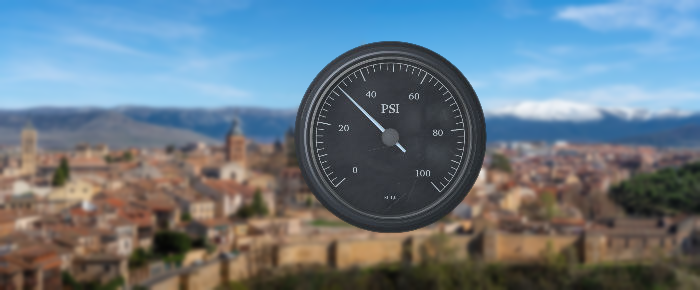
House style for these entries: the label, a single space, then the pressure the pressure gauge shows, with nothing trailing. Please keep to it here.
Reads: 32 psi
